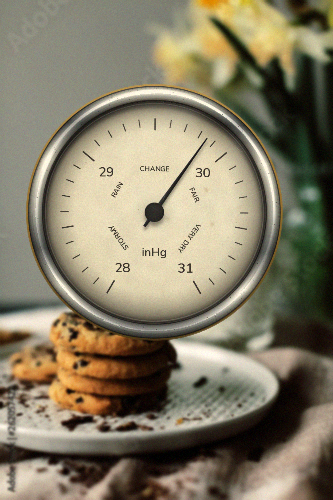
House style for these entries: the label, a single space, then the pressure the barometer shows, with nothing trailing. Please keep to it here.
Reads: 29.85 inHg
